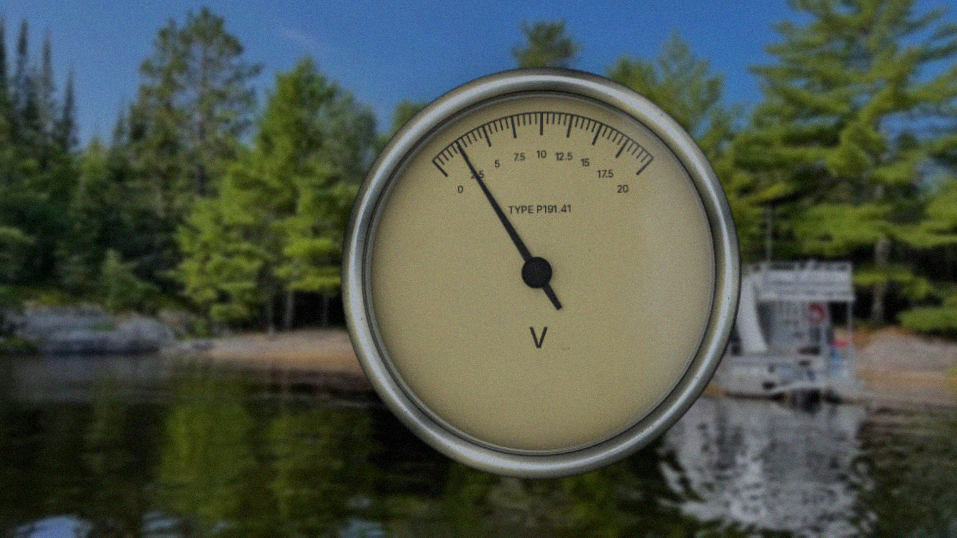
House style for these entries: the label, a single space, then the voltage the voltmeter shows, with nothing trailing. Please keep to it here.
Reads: 2.5 V
